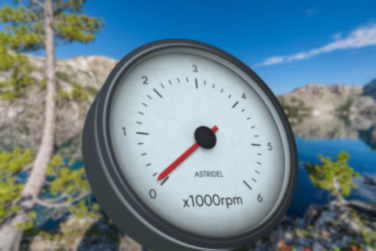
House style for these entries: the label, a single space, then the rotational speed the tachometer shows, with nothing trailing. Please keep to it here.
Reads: 100 rpm
